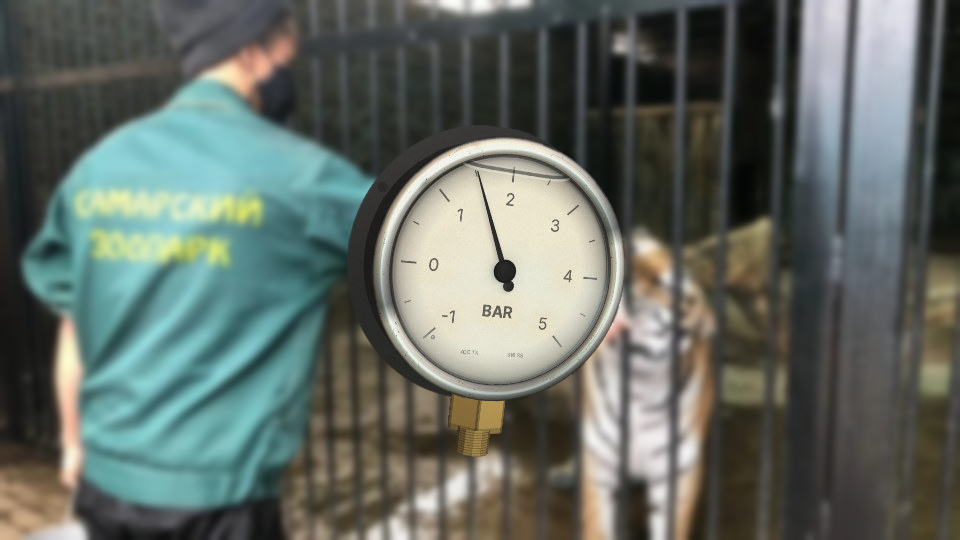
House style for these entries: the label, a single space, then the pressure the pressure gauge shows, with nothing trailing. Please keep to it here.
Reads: 1.5 bar
